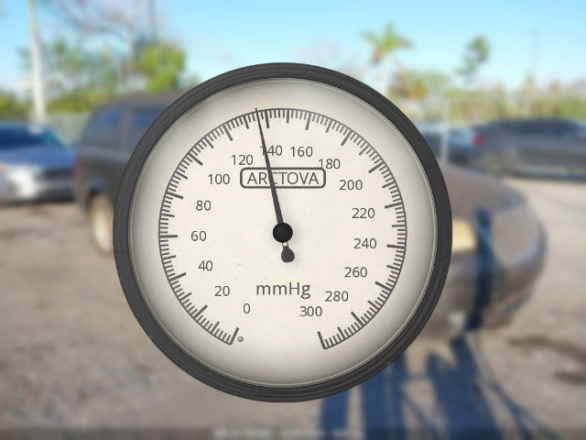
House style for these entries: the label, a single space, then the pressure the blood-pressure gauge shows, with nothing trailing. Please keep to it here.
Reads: 136 mmHg
